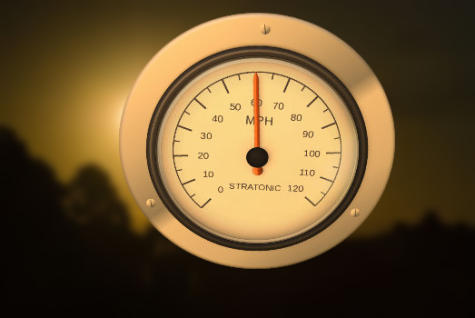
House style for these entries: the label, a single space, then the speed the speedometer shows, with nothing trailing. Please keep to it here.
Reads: 60 mph
